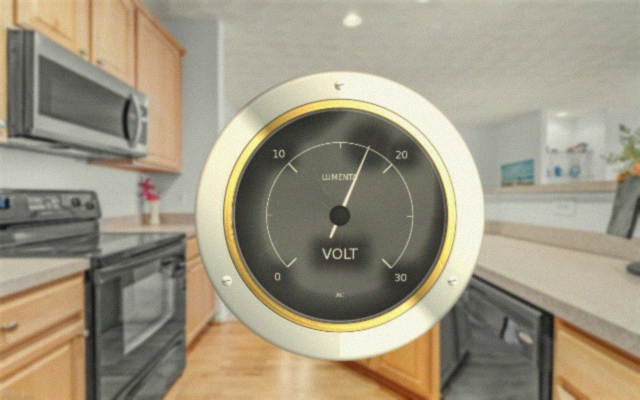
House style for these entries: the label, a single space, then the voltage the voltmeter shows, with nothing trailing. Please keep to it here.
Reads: 17.5 V
